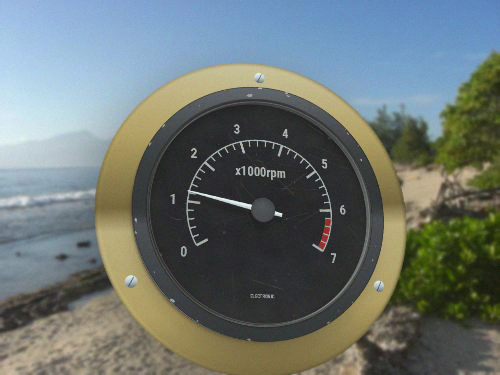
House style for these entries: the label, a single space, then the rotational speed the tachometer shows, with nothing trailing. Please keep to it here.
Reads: 1200 rpm
